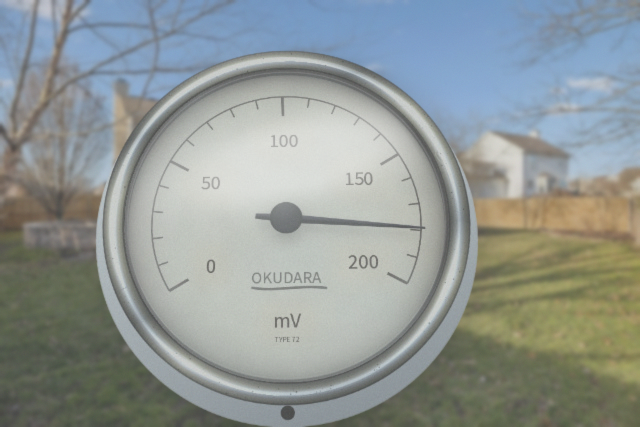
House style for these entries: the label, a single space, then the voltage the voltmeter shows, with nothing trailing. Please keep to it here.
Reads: 180 mV
